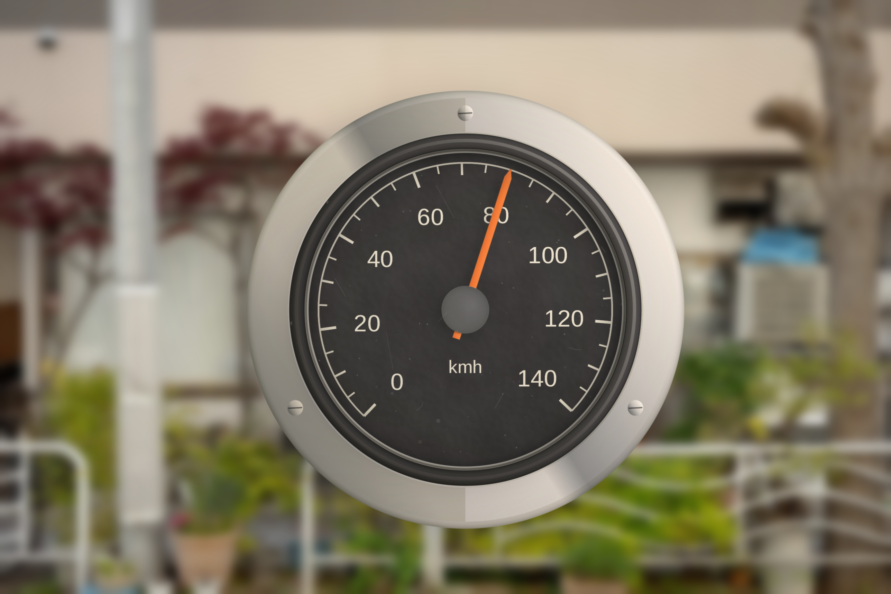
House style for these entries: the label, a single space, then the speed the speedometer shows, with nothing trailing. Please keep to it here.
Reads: 80 km/h
